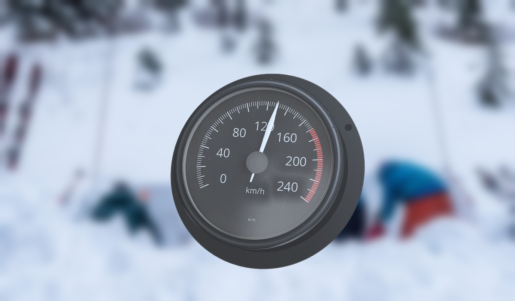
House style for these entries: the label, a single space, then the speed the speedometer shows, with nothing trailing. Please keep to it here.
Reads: 130 km/h
